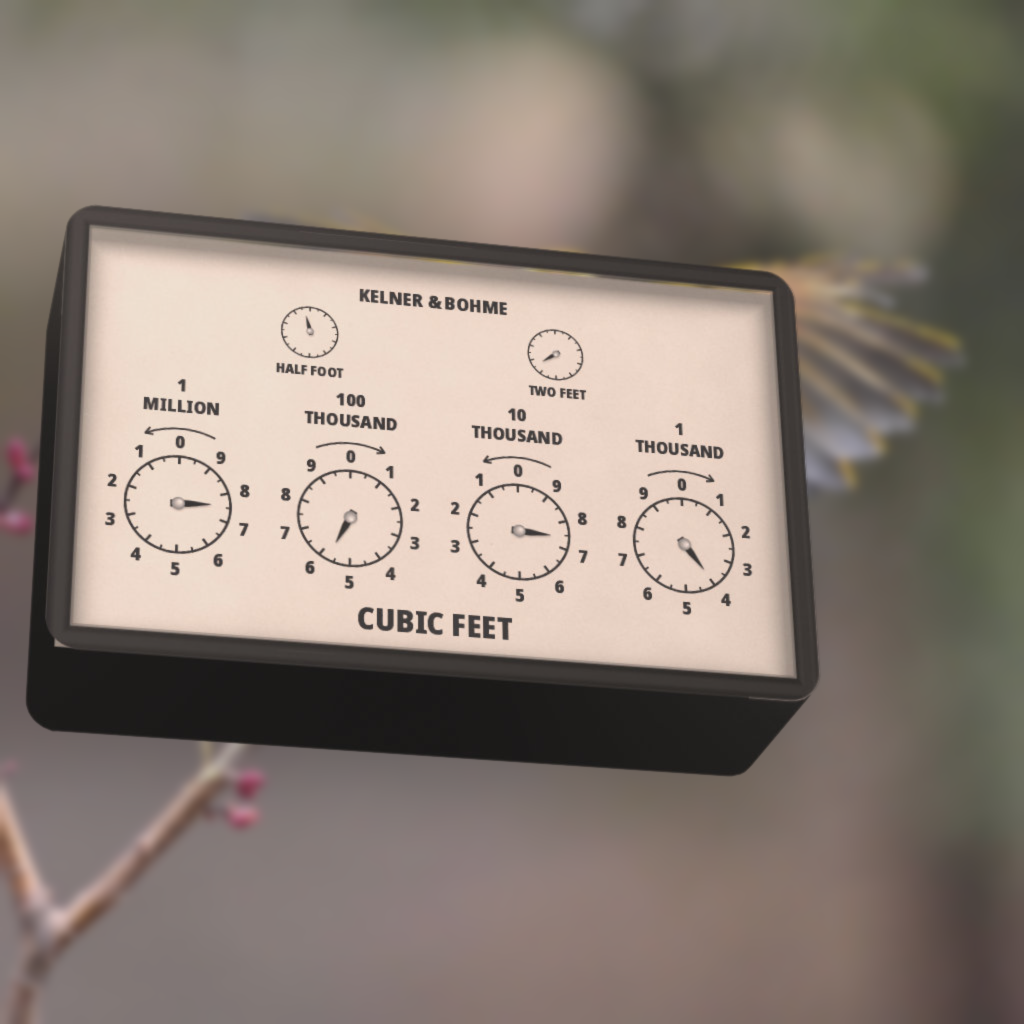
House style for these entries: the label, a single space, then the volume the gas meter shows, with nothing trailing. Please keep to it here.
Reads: 757400 ft³
